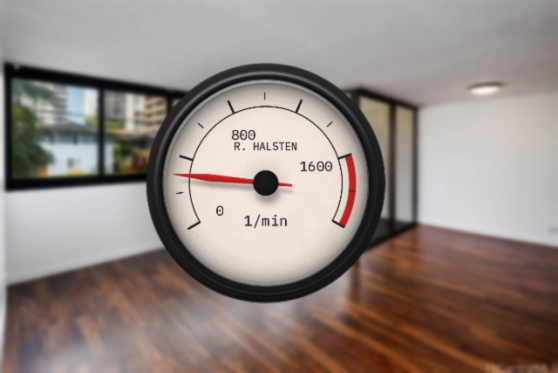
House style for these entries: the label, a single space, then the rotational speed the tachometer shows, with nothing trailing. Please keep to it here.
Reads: 300 rpm
